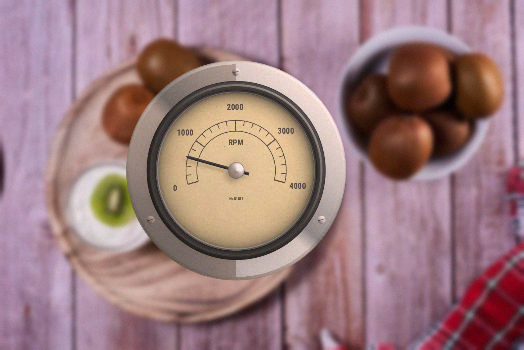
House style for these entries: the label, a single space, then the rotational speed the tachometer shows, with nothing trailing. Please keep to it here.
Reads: 600 rpm
